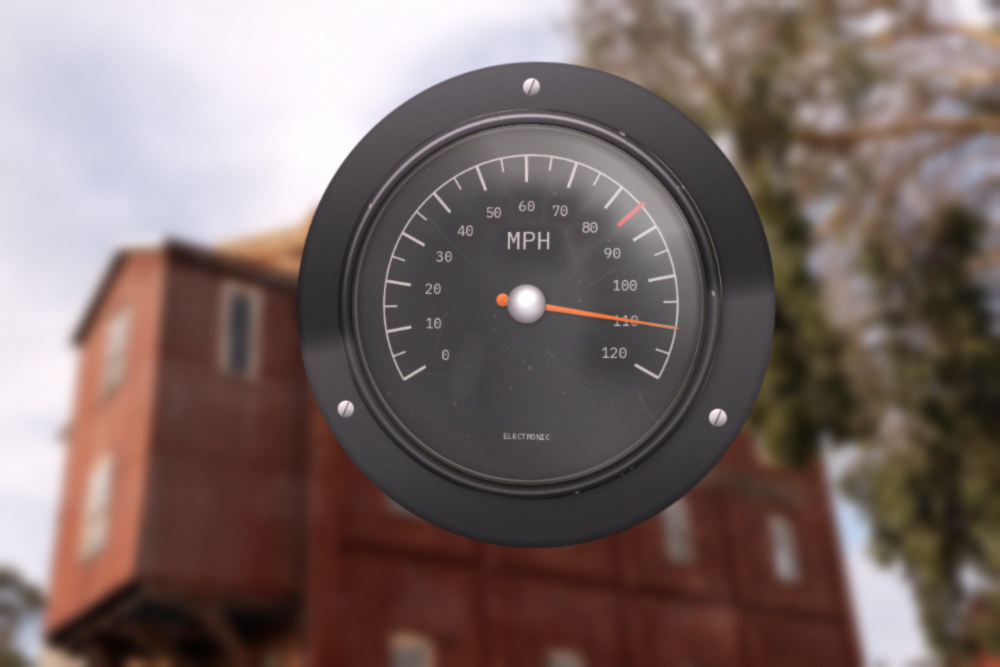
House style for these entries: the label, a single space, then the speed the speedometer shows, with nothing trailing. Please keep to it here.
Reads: 110 mph
